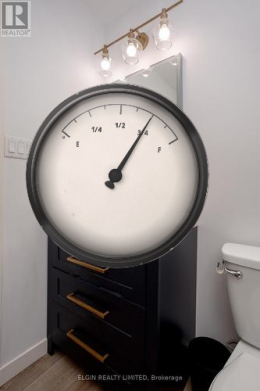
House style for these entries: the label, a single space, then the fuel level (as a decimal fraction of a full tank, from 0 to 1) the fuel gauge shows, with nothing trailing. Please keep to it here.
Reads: 0.75
